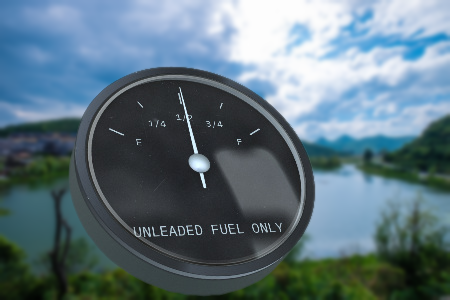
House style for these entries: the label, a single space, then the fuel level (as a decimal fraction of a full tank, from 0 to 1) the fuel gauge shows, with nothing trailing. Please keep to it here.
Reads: 0.5
